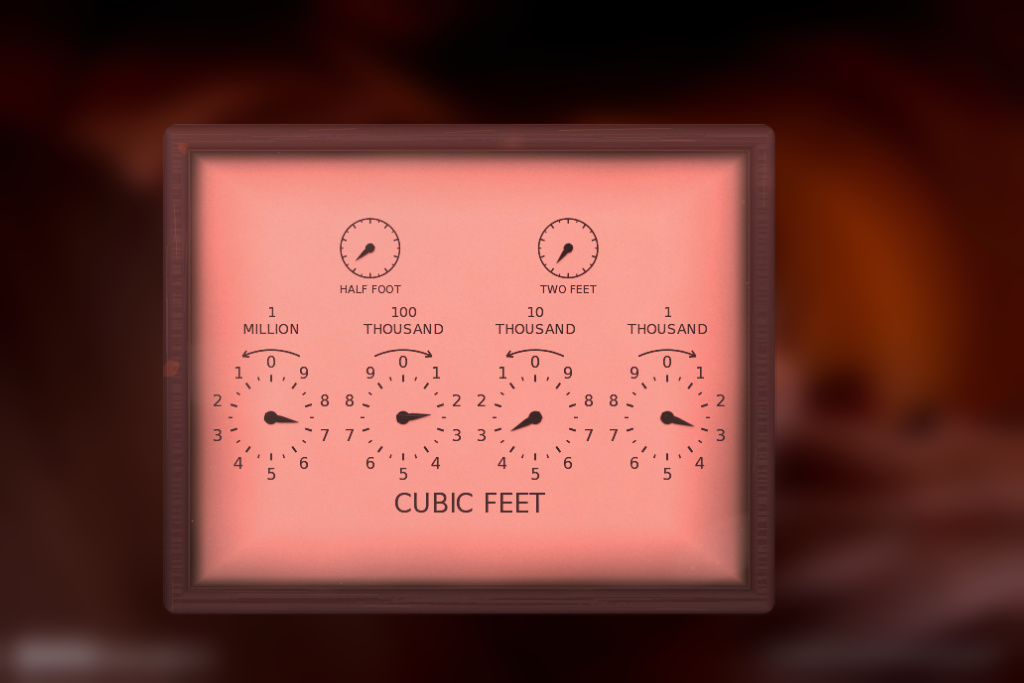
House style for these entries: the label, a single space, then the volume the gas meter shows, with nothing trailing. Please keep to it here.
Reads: 723300 ft³
